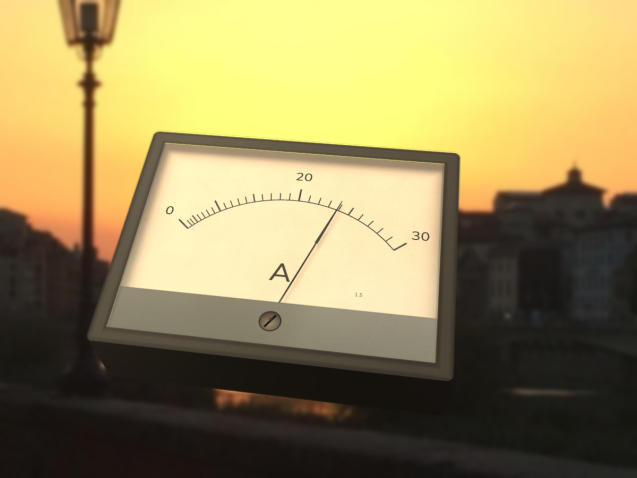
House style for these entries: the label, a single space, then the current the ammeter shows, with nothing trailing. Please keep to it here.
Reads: 24 A
